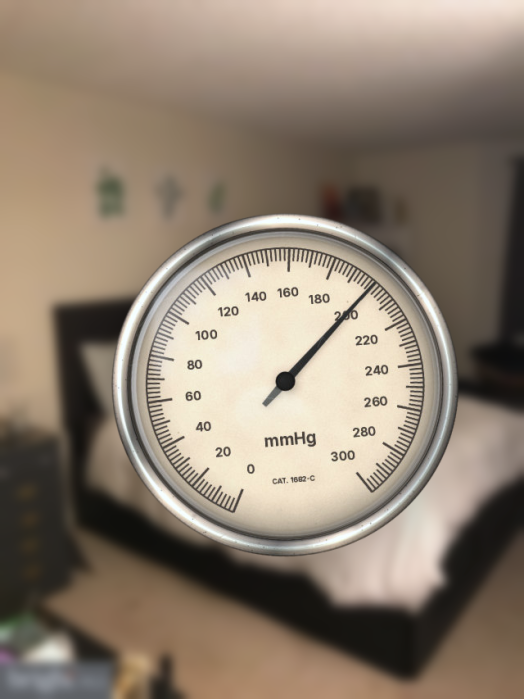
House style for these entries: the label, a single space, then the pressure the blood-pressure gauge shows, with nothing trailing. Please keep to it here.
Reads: 200 mmHg
